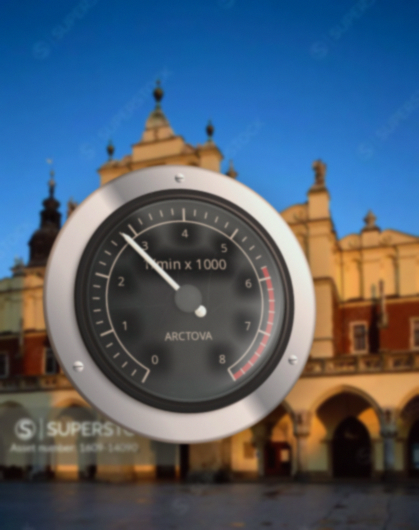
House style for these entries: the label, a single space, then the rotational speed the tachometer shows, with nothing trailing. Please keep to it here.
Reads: 2800 rpm
